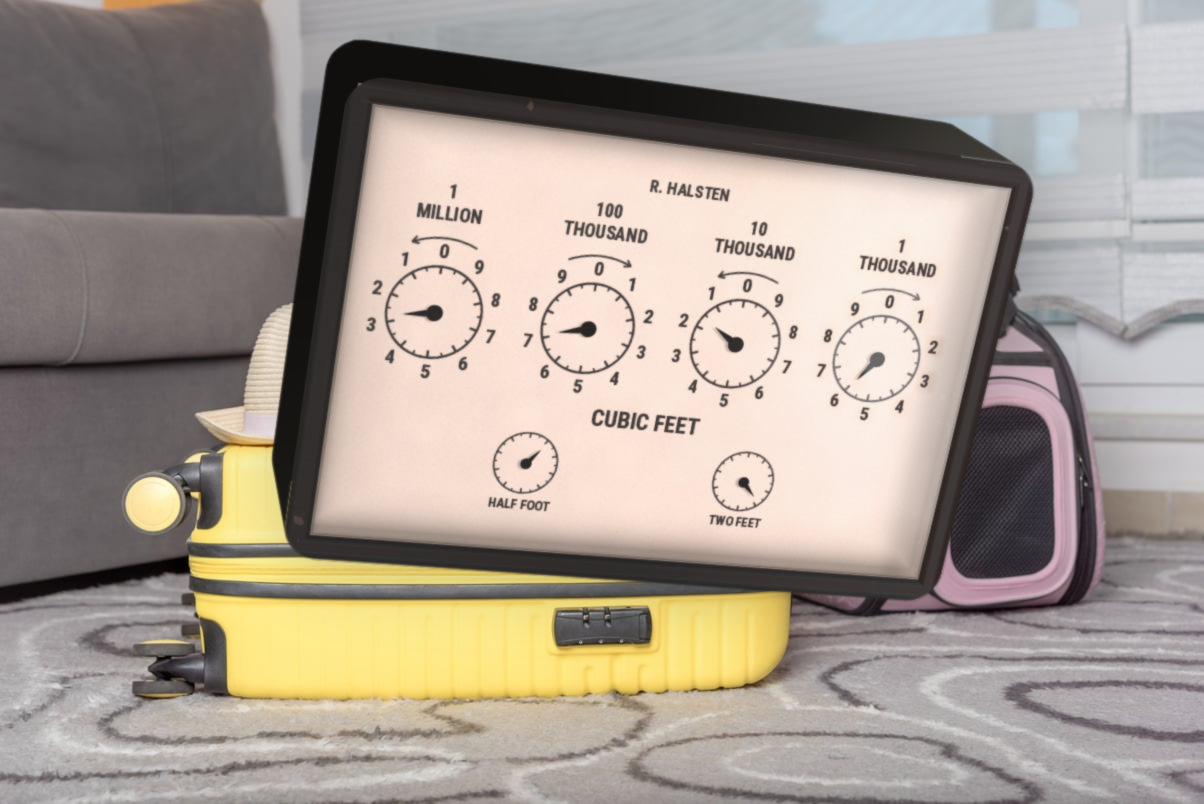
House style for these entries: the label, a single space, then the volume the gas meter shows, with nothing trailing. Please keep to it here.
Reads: 271600 ft³
